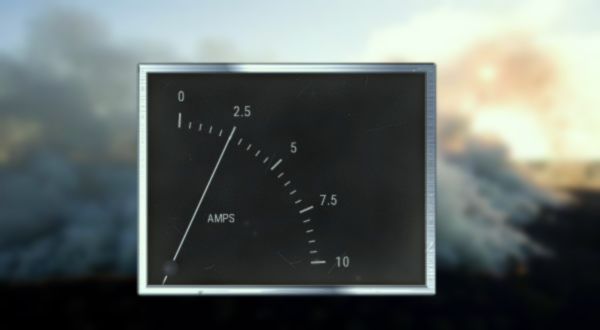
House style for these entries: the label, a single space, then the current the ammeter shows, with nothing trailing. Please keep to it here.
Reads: 2.5 A
